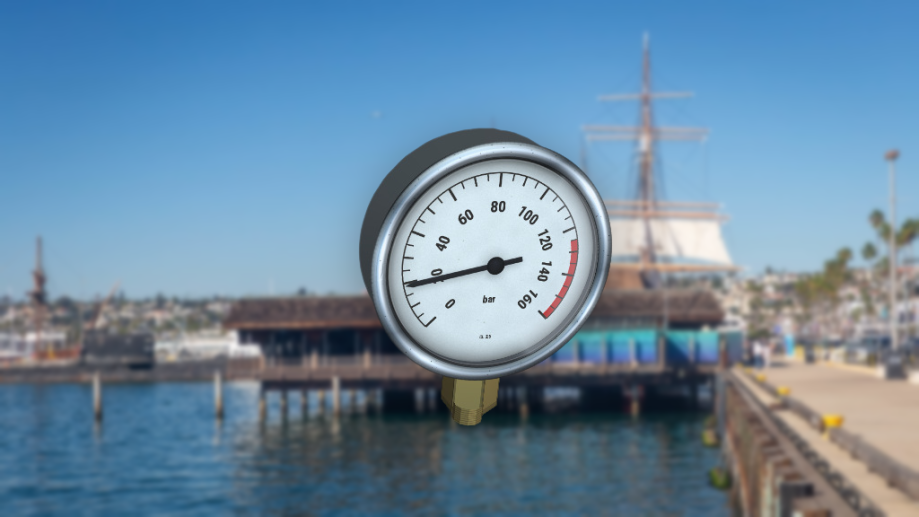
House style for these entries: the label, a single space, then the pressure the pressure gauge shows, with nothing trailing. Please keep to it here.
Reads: 20 bar
